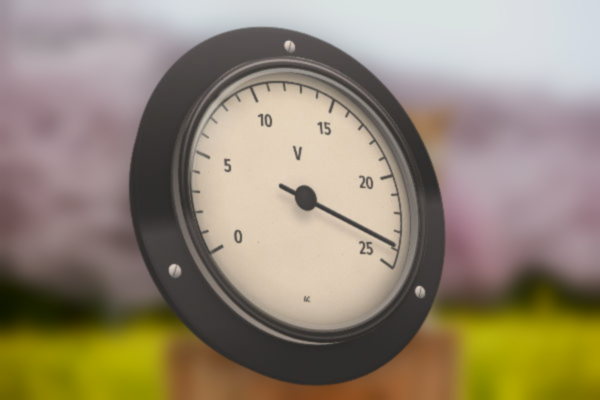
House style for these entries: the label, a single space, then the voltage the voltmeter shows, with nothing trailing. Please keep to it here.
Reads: 24 V
